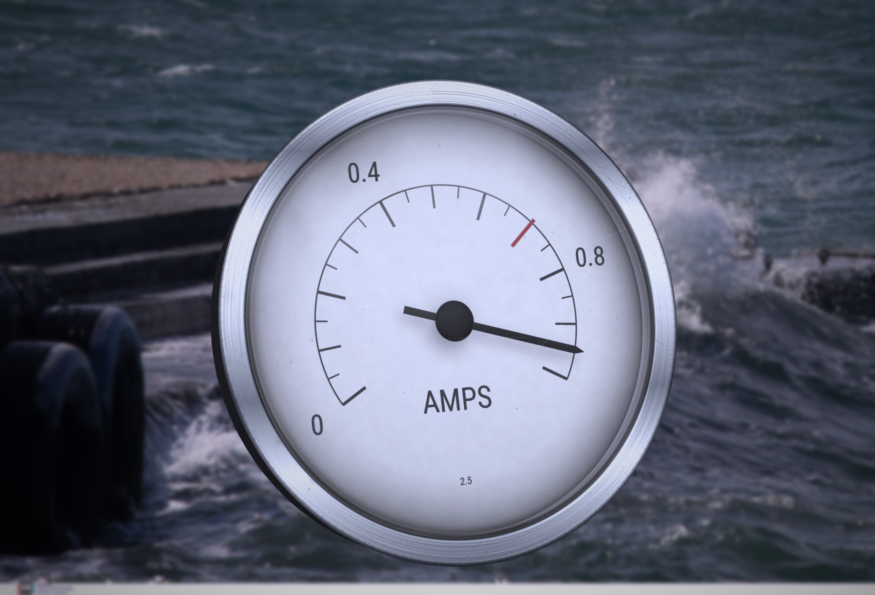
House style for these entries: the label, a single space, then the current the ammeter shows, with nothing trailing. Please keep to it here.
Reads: 0.95 A
